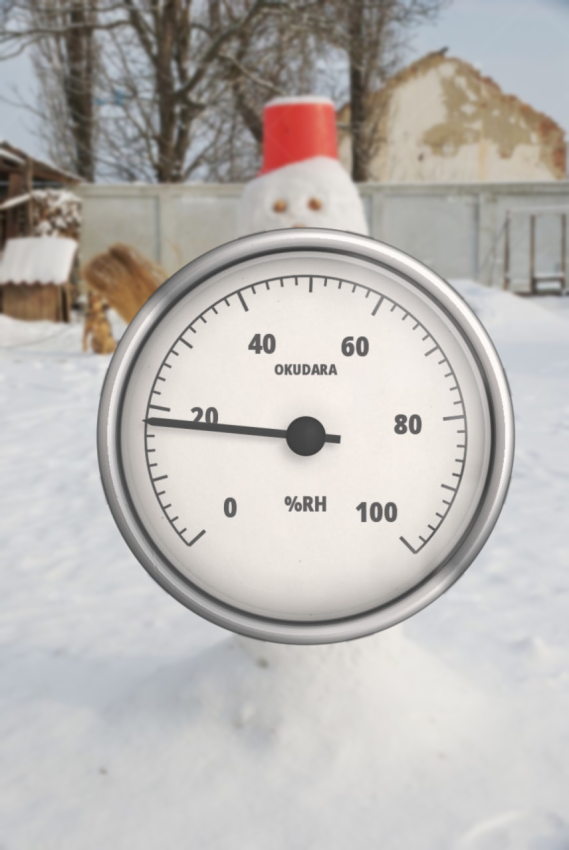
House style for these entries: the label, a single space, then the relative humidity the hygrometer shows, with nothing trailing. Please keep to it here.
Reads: 18 %
